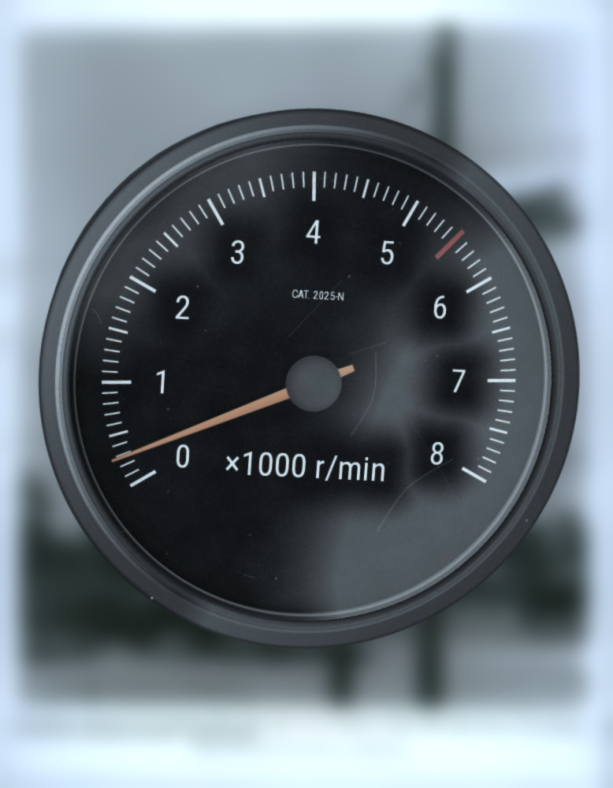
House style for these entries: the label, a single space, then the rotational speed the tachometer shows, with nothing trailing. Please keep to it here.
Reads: 300 rpm
